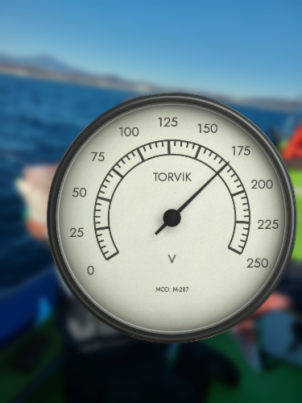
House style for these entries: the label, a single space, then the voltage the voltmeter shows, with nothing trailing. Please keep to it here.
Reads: 175 V
